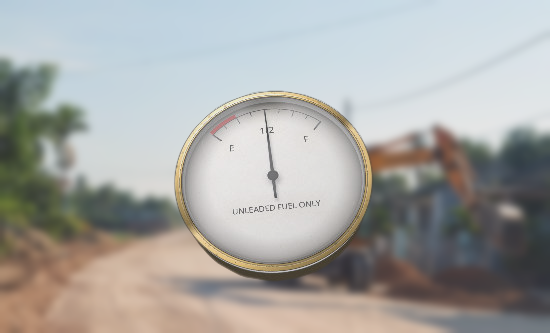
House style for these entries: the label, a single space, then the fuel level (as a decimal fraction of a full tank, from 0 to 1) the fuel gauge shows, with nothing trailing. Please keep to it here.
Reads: 0.5
